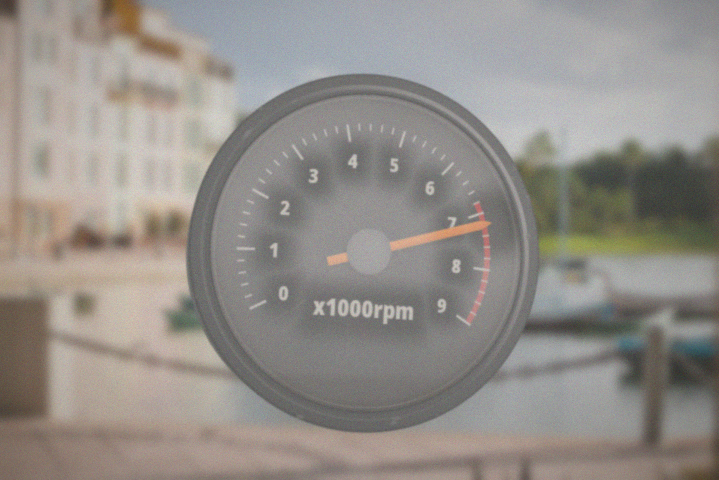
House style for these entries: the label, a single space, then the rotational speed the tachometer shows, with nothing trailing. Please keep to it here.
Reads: 7200 rpm
